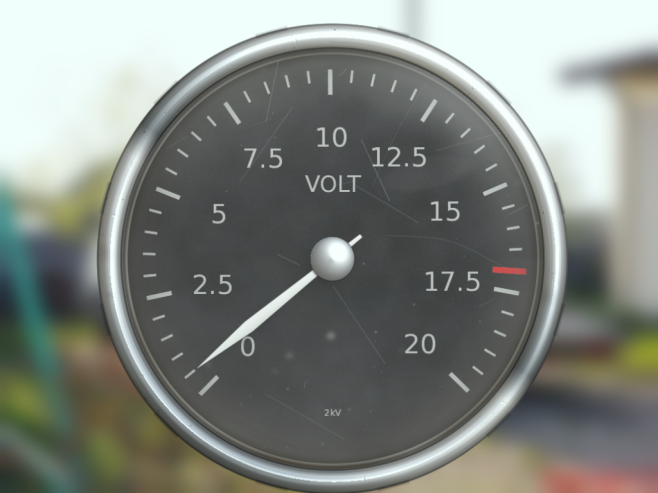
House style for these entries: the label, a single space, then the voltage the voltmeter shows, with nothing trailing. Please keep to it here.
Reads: 0.5 V
